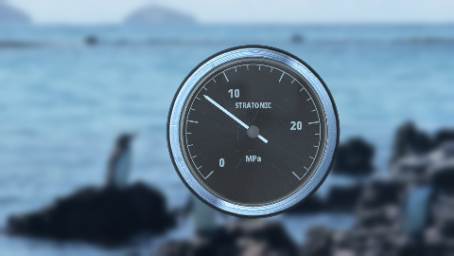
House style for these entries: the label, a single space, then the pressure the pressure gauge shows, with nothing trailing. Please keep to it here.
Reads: 7.5 MPa
